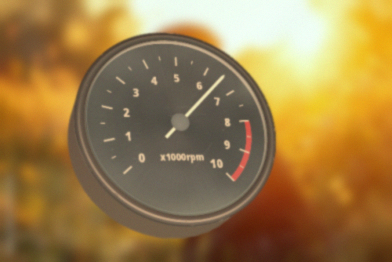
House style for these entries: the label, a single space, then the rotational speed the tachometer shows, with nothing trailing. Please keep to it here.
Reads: 6500 rpm
